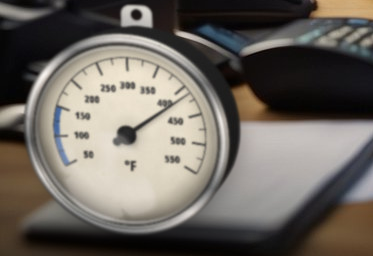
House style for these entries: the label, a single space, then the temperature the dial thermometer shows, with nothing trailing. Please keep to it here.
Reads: 412.5 °F
